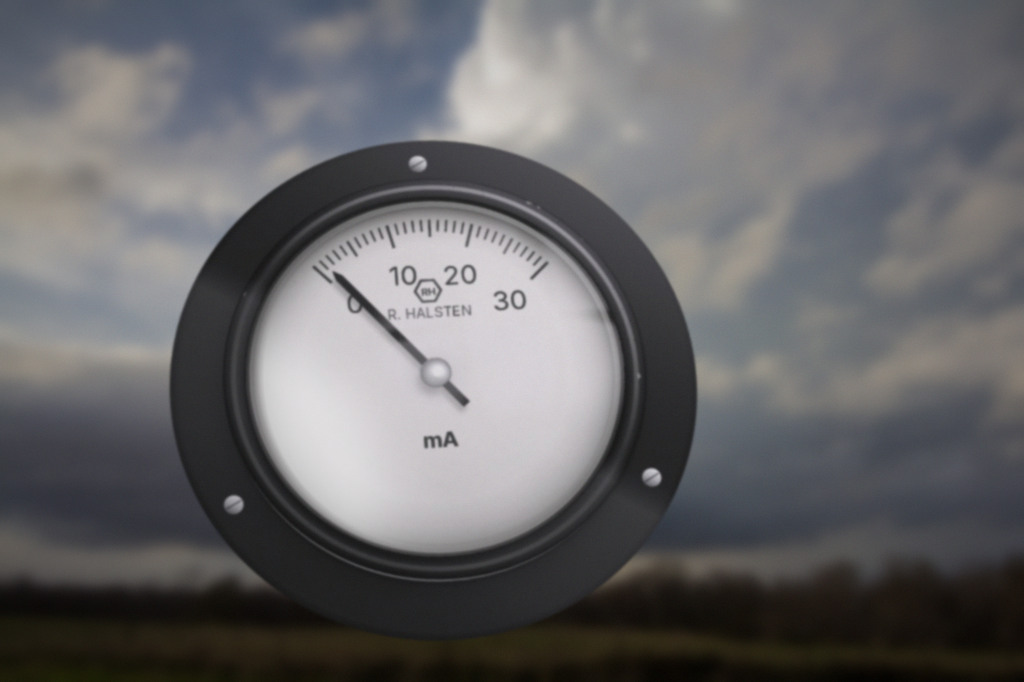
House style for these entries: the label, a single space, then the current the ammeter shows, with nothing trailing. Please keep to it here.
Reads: 1 mA
